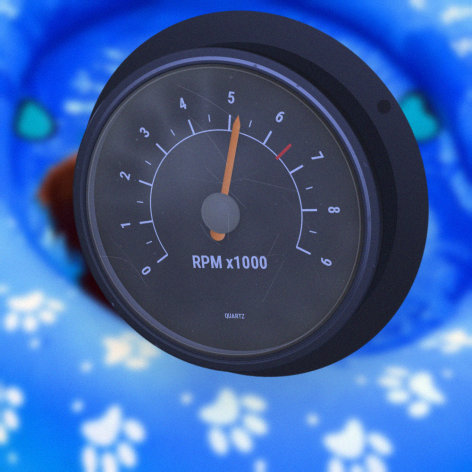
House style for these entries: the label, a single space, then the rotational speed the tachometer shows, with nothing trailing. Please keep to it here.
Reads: 5250 rpm
